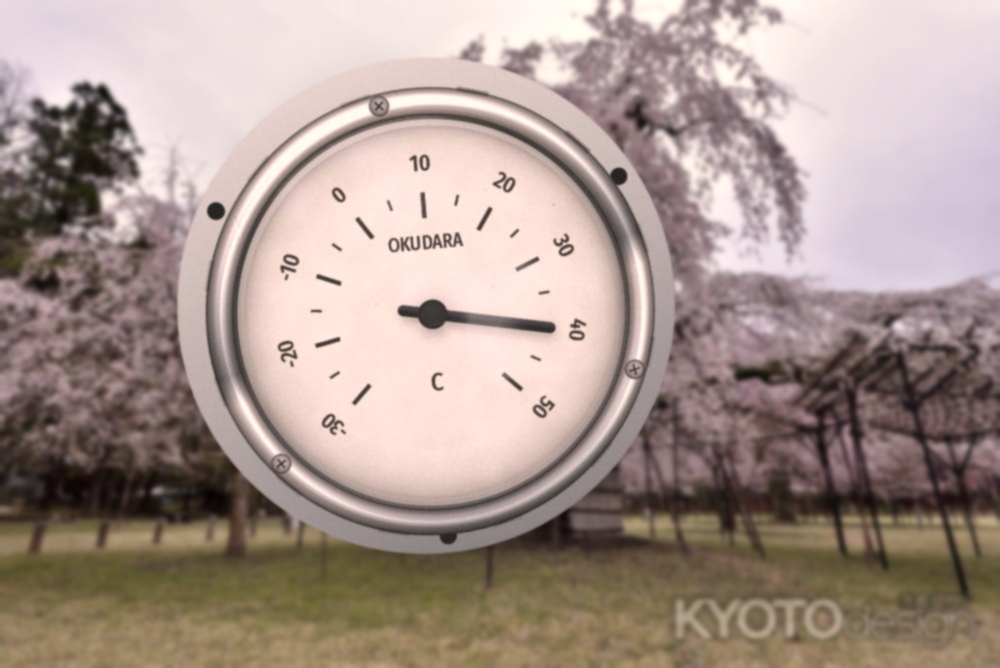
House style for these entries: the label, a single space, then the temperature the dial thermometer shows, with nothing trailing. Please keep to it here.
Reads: 40 °C
